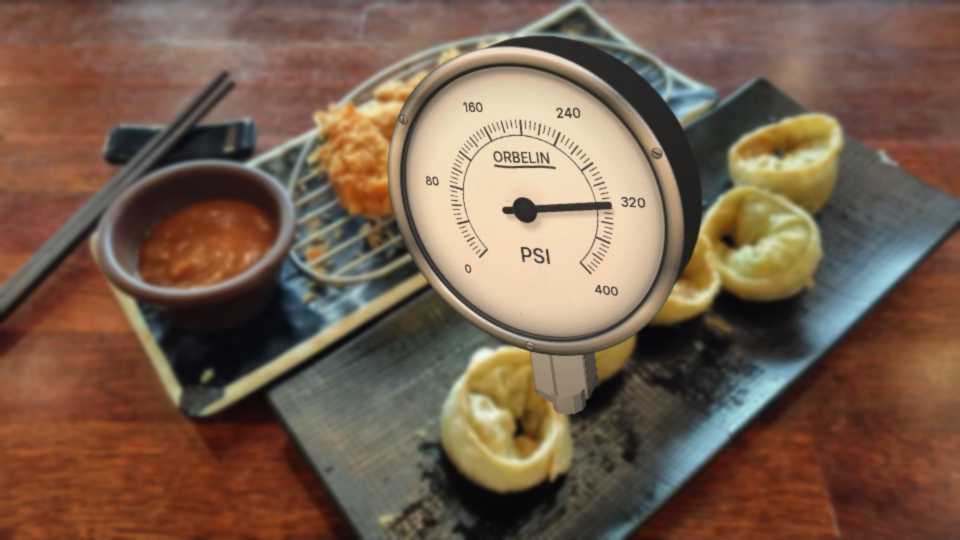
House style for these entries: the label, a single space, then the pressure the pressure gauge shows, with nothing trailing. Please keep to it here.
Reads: 320 psi
